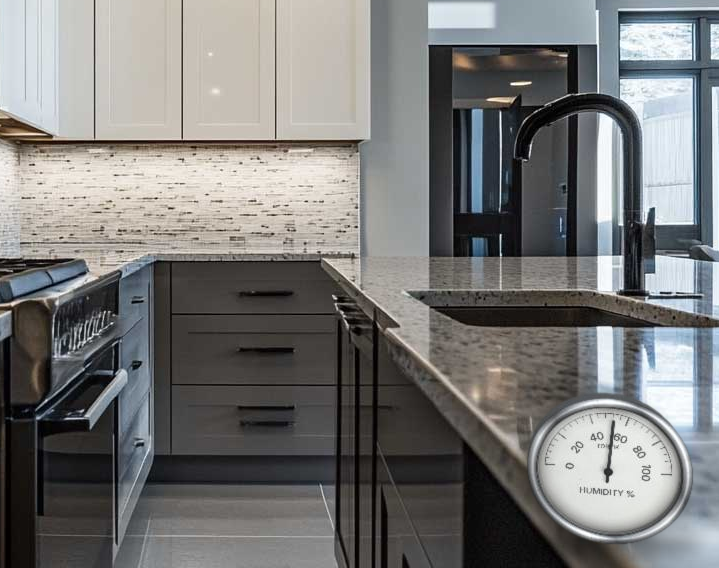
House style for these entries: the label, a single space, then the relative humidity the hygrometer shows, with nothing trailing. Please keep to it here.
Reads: 52 %
